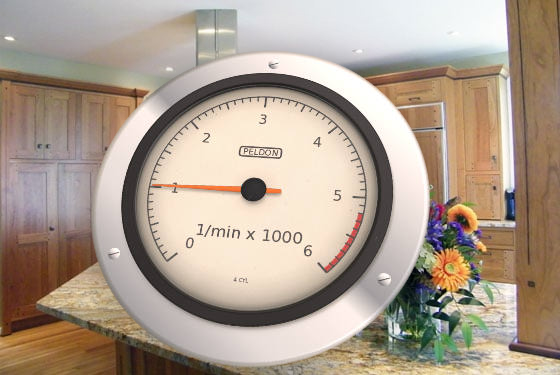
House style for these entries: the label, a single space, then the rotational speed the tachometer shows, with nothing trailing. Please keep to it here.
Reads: 1000 rpm
